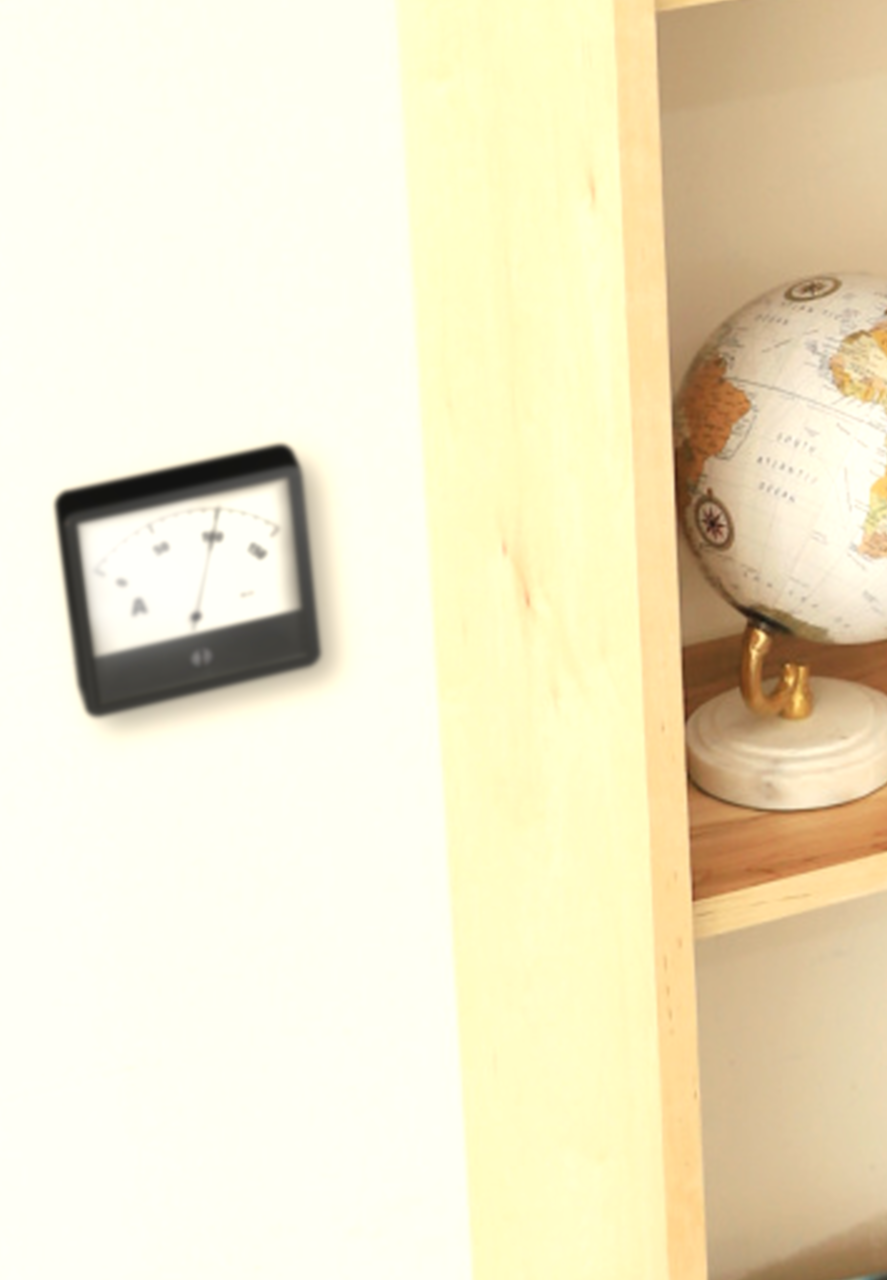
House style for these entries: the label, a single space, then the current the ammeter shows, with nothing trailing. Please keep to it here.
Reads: 100 A
